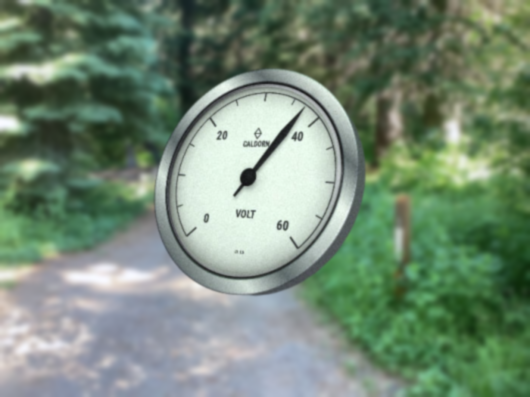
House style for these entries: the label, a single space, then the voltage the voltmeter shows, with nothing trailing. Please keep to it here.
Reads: 37.5 V
